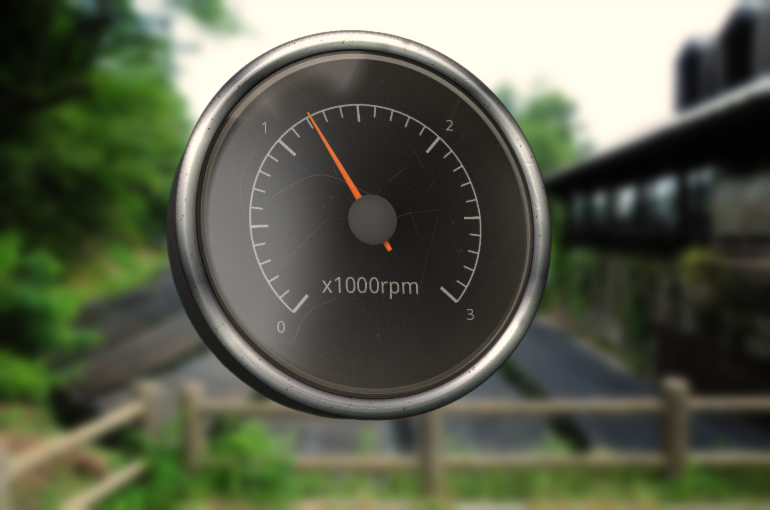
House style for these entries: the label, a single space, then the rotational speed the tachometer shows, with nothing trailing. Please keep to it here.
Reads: 1200 rpm
